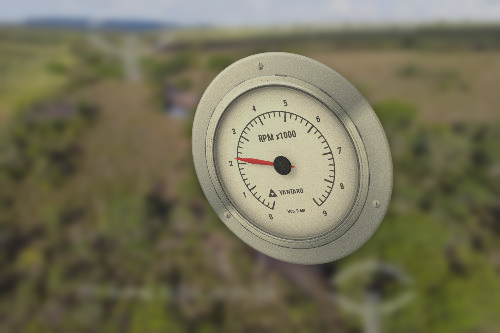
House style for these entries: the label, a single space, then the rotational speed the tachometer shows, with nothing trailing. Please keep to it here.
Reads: 2200 rpm
